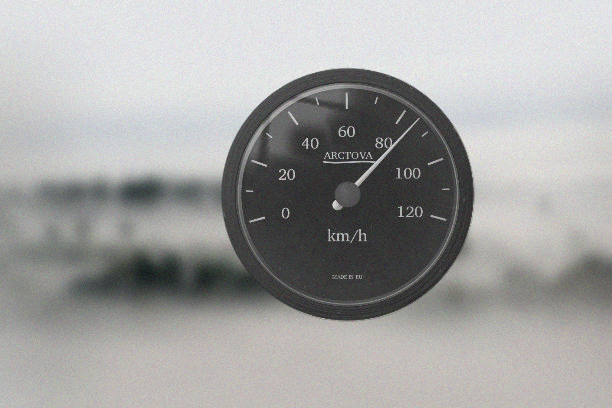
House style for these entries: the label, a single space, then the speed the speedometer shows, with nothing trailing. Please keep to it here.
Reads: 85 km/h
